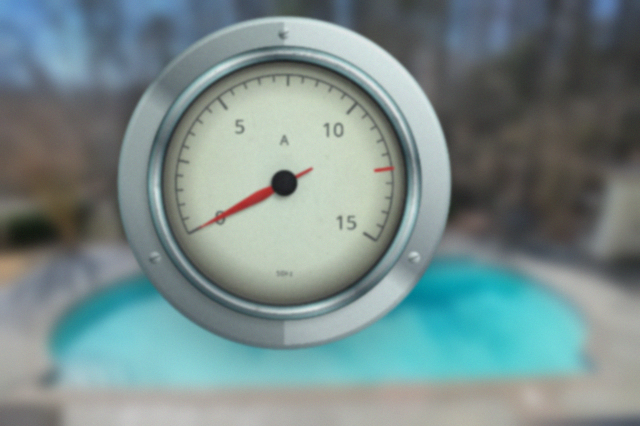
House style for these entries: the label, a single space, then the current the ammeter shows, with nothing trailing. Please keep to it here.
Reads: 0 A
